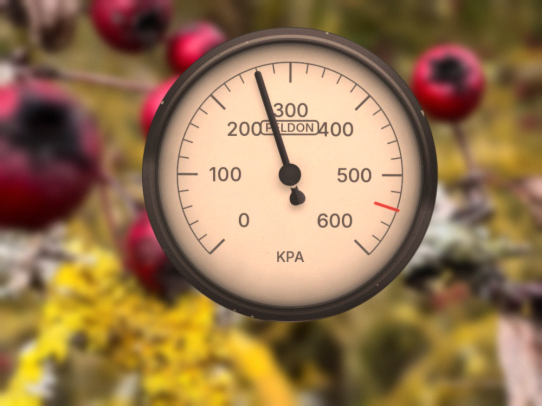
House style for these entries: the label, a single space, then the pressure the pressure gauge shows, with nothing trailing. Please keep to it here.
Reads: 260 kPa
